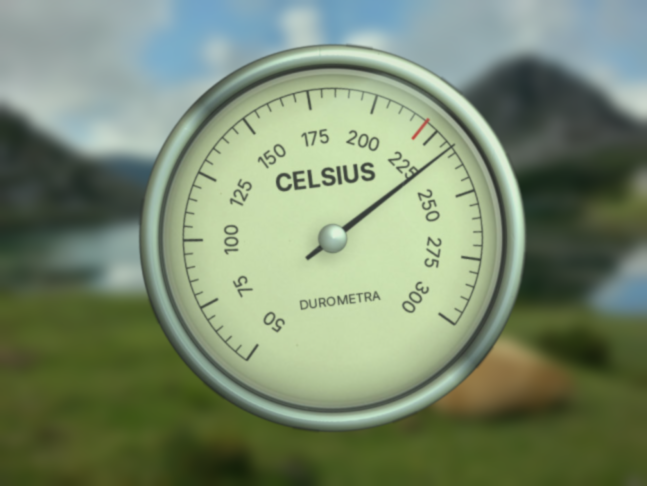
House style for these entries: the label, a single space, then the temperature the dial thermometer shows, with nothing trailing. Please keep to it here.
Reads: 232.5 °C
